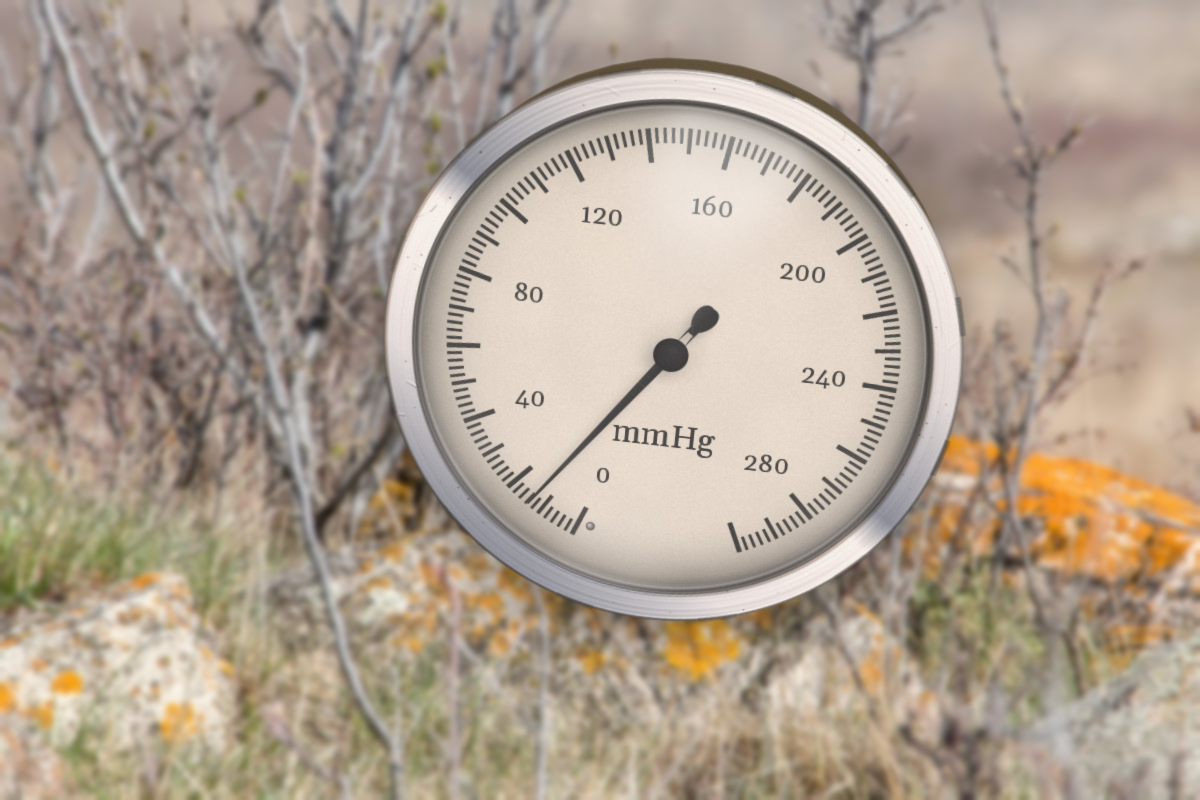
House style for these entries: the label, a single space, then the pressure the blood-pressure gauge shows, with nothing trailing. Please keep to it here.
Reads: 14 mmHg
